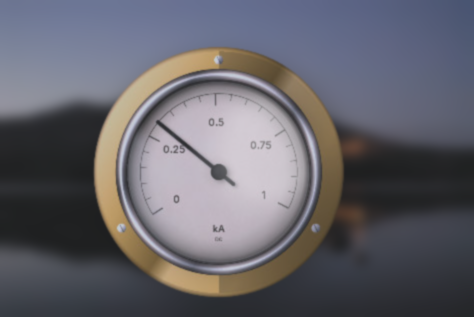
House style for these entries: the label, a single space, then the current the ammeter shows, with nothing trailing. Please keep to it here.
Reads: 0.3 kA
